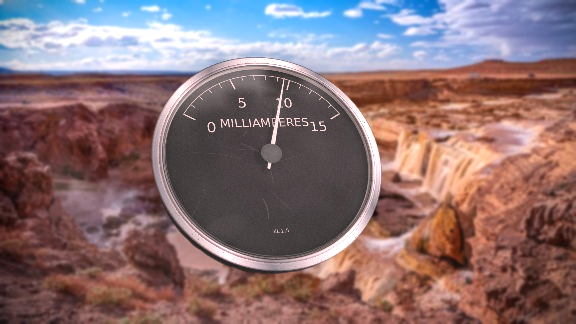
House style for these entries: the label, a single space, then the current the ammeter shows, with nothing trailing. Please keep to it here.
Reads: 9.5 mA
